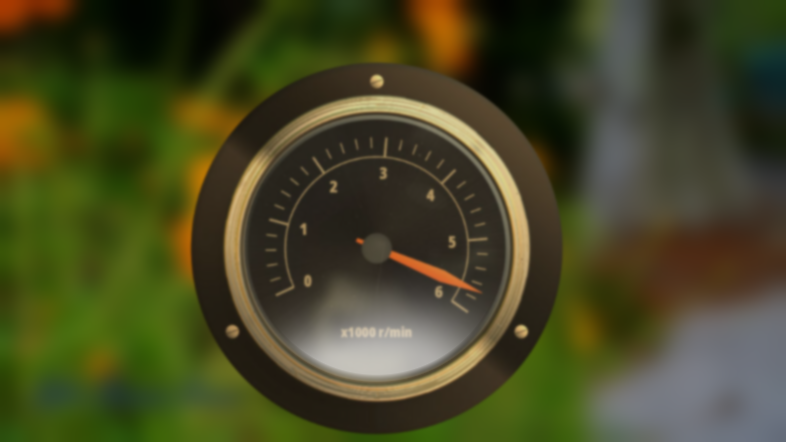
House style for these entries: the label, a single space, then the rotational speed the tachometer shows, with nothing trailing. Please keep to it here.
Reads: 5700 rpm
